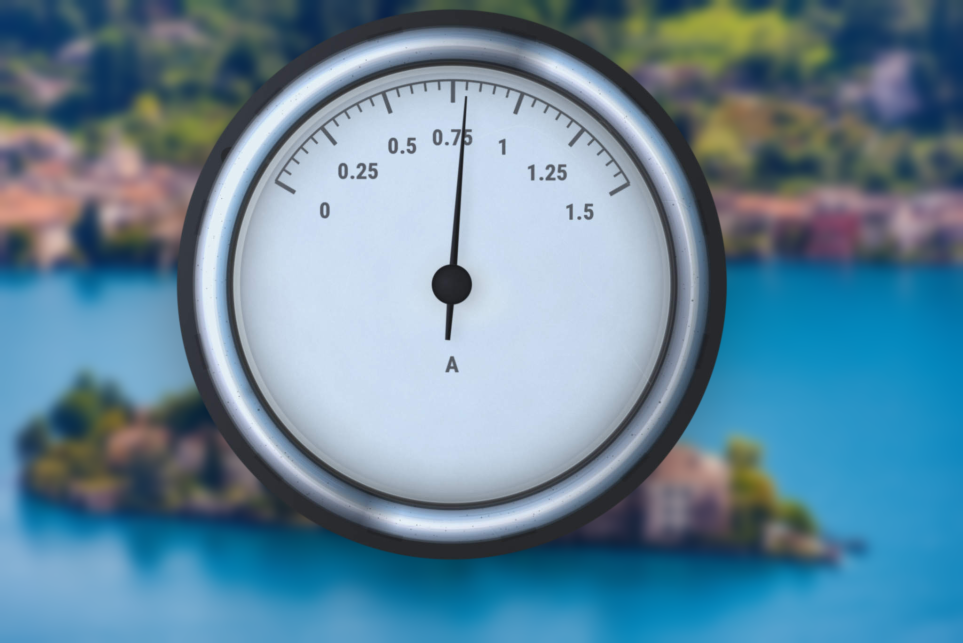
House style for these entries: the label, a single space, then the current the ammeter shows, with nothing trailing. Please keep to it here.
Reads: 0.8 A
